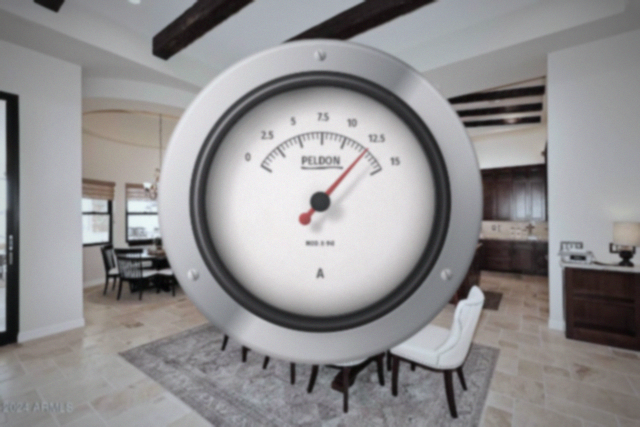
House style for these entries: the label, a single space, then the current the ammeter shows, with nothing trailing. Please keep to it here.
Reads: 12.5 A
